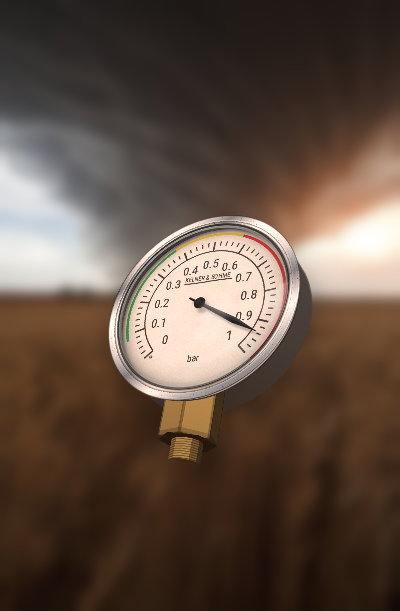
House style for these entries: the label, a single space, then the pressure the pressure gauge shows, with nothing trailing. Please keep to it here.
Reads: 0.94 bar
